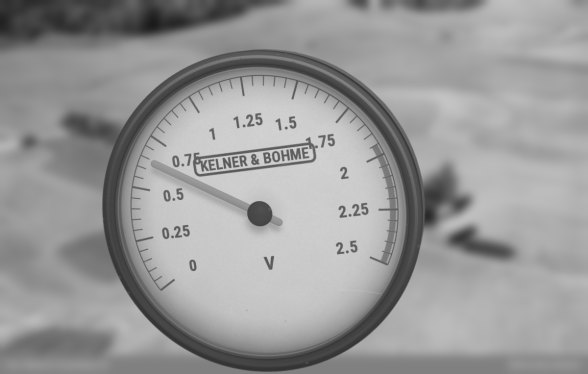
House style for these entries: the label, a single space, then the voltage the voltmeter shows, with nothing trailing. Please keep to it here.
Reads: 0.65 V
